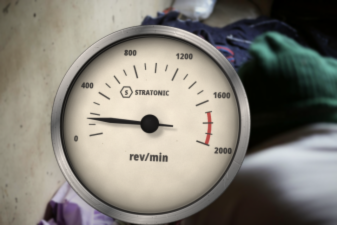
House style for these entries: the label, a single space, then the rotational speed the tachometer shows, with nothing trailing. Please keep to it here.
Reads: 150 rpm
